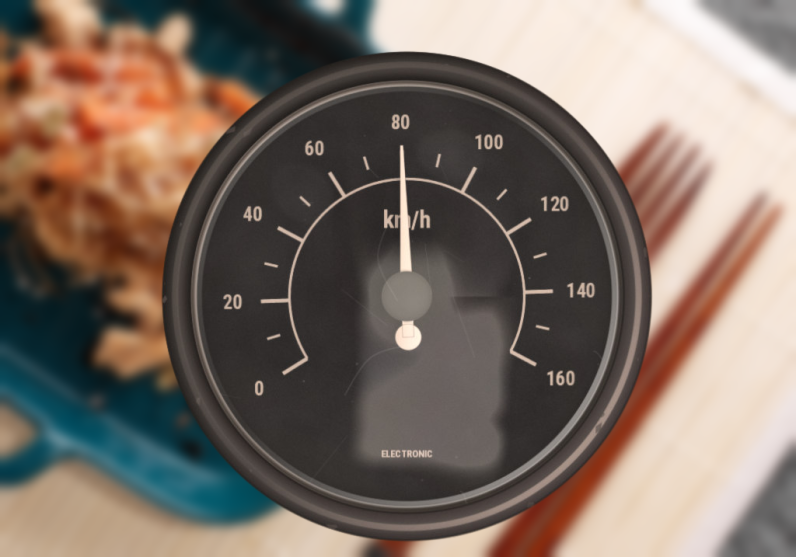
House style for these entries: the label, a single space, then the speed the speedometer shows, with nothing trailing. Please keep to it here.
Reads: 80 km/h
